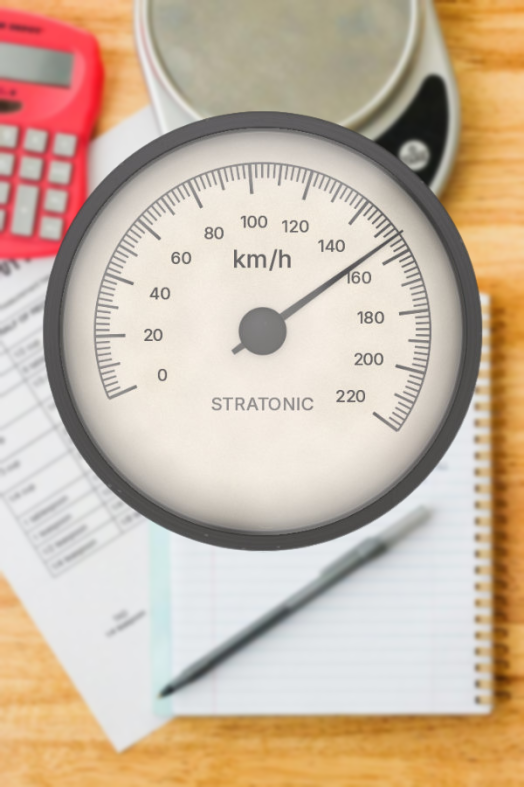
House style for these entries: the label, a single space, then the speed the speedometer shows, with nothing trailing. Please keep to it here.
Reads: 154 km/h
